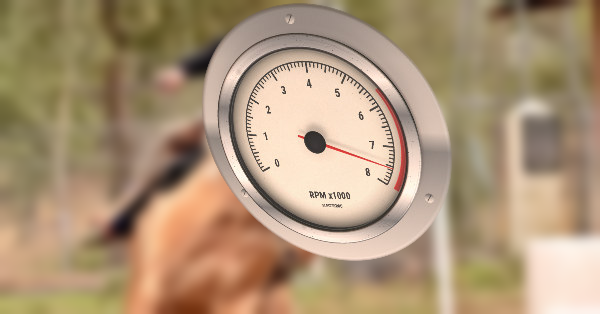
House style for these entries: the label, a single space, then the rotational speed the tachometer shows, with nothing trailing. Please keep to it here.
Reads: 7500 rpm
